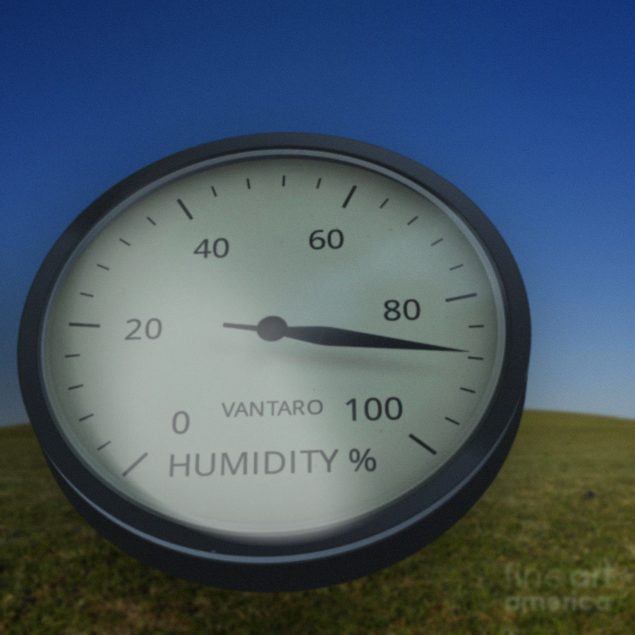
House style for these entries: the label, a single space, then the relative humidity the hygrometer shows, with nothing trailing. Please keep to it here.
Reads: 88 %
